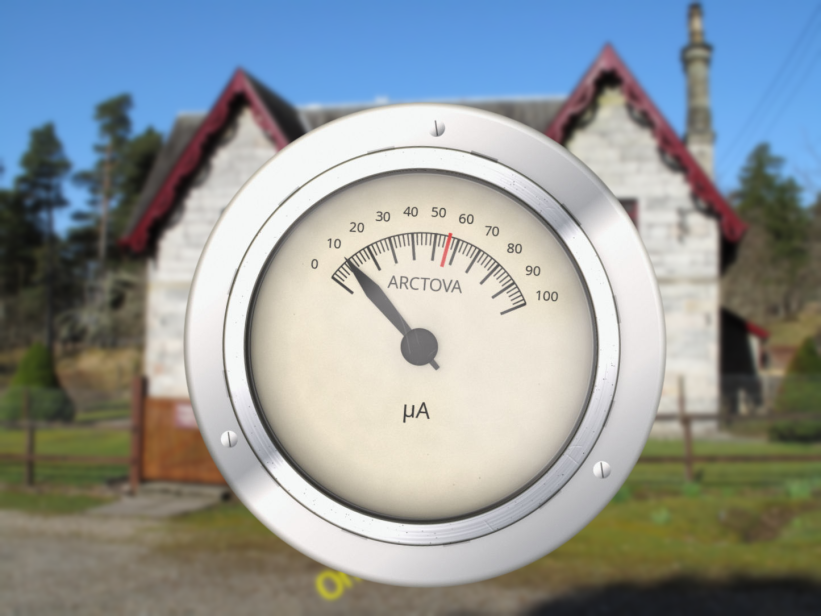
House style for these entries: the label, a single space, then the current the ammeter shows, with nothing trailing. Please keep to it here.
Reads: 10 µA
